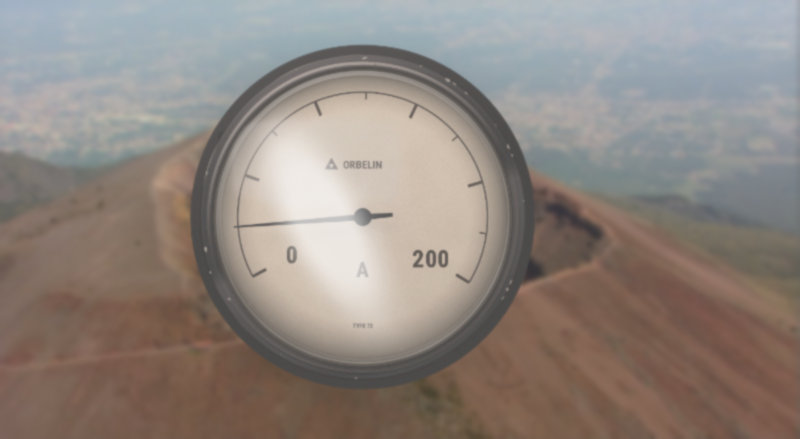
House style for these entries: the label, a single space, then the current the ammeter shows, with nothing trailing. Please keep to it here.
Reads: 20 A
